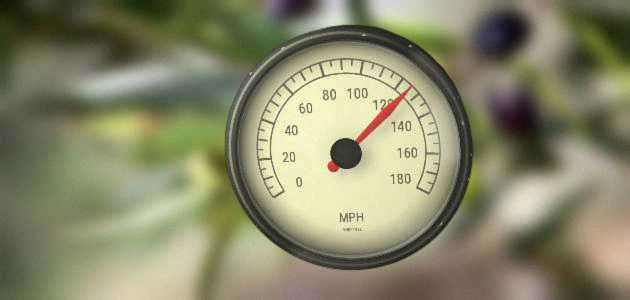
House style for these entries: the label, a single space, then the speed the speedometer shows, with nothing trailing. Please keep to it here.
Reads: 125 mph
